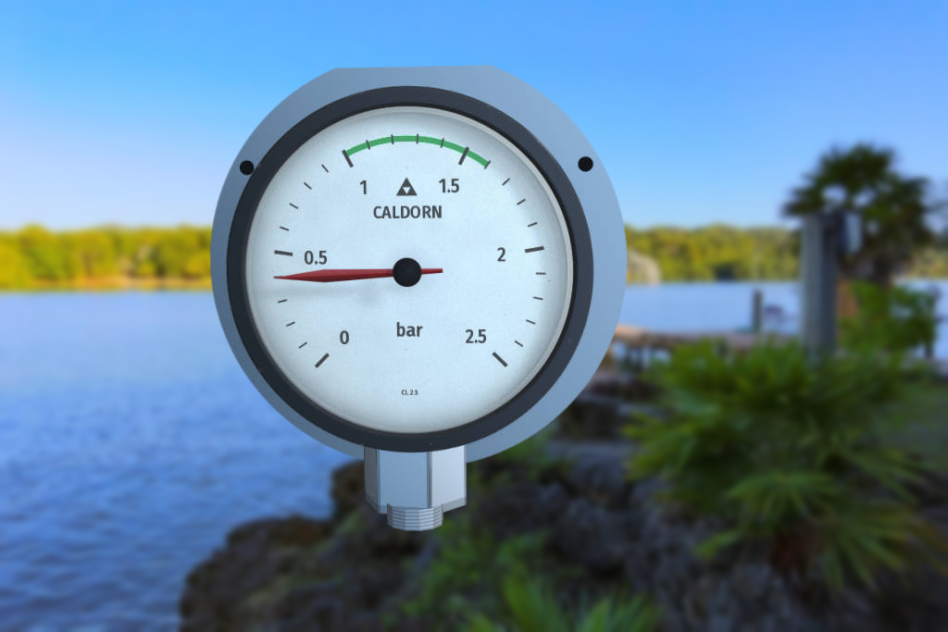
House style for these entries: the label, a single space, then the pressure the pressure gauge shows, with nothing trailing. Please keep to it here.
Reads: 0.4 bar
